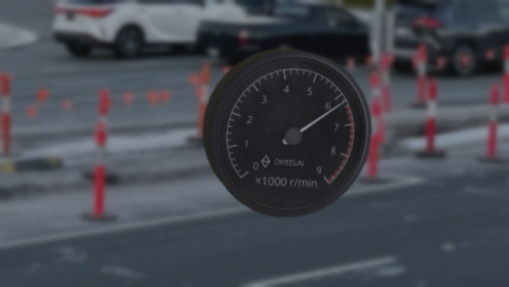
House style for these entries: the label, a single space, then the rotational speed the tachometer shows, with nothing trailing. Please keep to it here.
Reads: 6200 rpm
